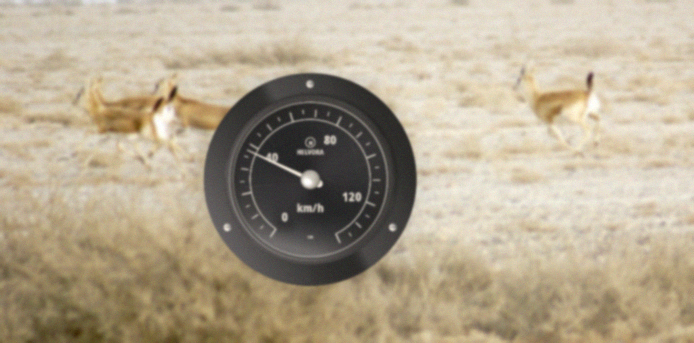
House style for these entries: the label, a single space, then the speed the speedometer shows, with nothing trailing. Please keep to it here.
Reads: 37.5 km/h
